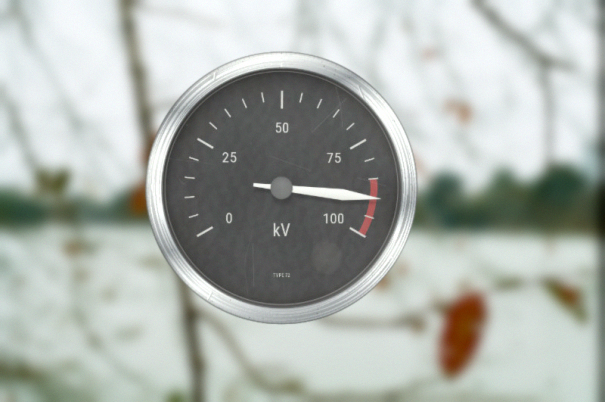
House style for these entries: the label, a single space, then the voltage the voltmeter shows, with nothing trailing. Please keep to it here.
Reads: 90 kV
